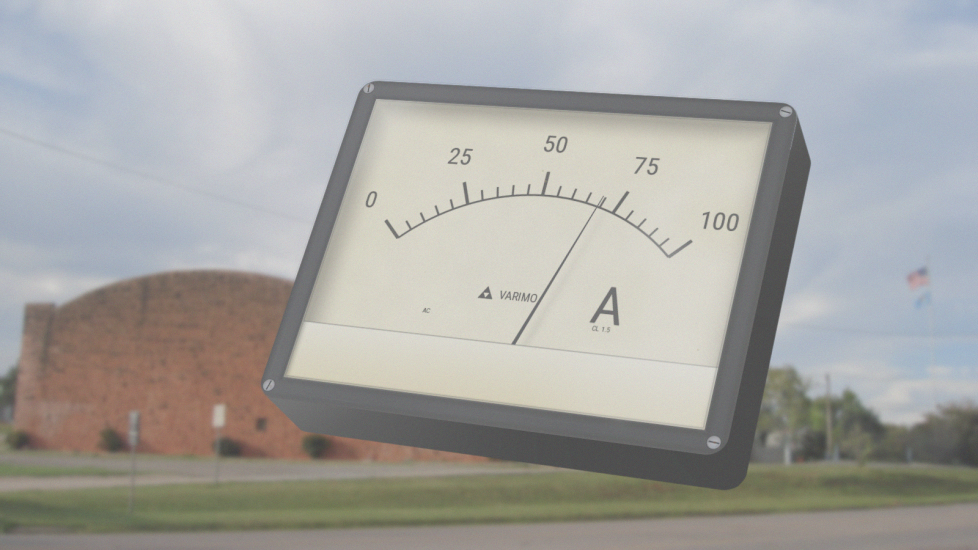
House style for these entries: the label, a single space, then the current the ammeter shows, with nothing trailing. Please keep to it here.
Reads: 70 A
